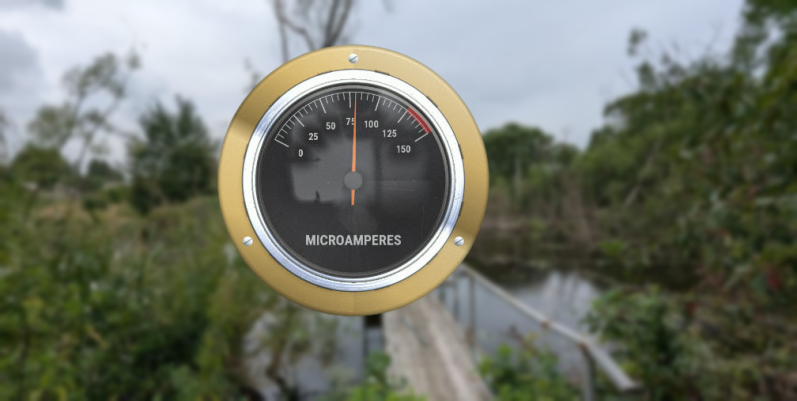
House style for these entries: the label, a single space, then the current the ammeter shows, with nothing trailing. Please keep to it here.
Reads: 80 µA
